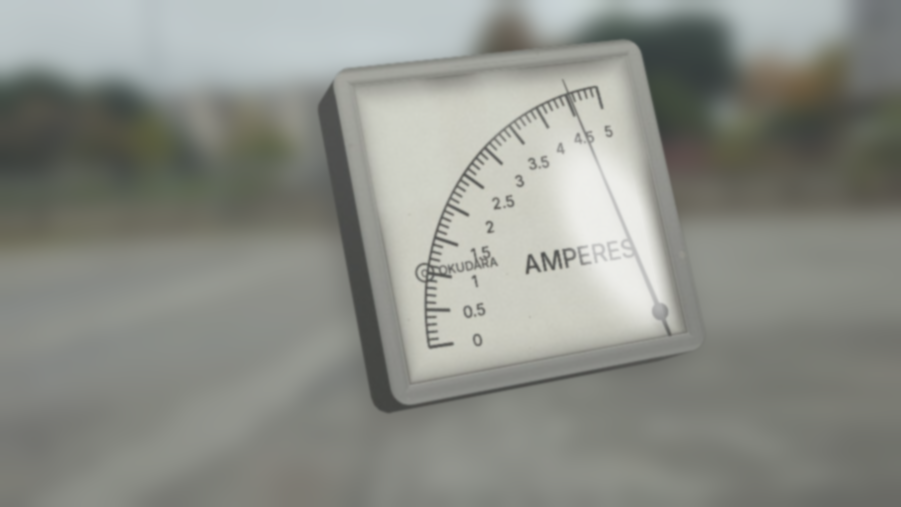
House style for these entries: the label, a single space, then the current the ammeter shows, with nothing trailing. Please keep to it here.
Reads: 4.5 A
